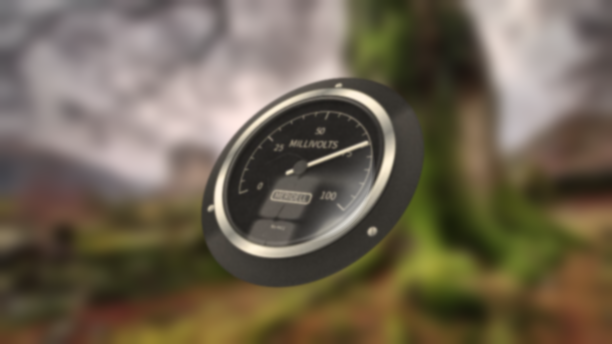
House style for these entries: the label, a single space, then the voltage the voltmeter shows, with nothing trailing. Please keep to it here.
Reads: 75 mV
